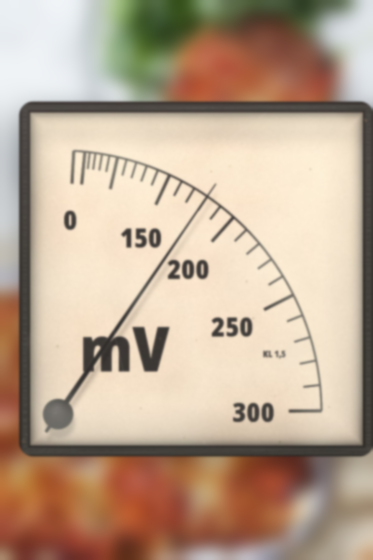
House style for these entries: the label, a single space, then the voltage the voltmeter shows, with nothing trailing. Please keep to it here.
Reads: 180 mV
